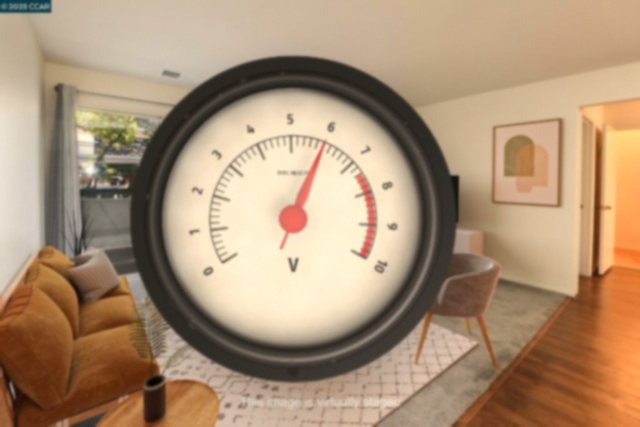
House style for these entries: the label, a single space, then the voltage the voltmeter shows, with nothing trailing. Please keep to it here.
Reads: 6 V
